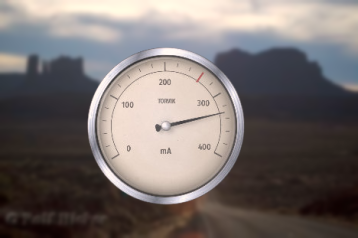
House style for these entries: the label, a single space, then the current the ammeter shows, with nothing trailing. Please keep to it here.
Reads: 330 mA
